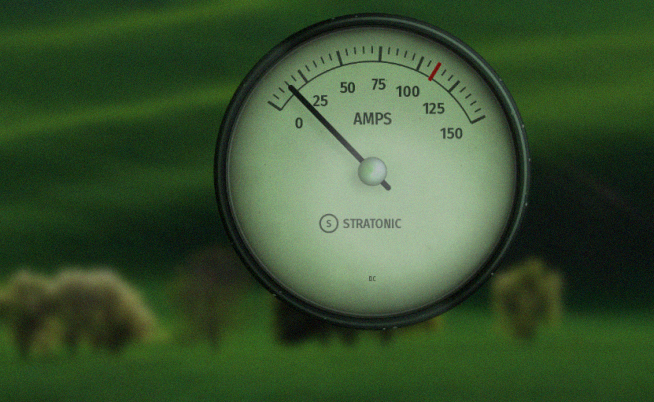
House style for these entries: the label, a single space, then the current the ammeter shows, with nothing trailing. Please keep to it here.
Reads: 15 A
